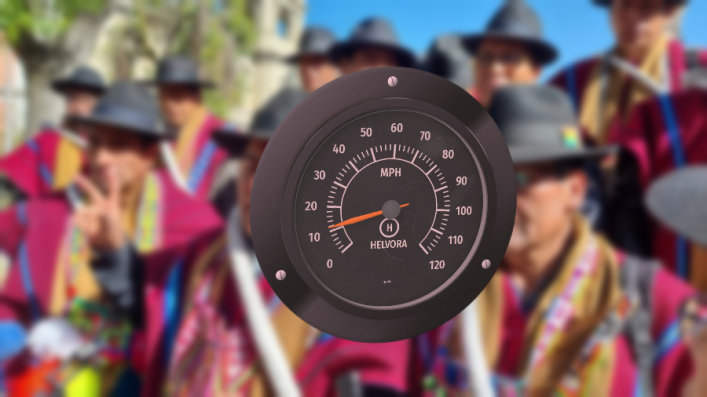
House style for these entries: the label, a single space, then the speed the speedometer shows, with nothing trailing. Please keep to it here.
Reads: 12 mph
